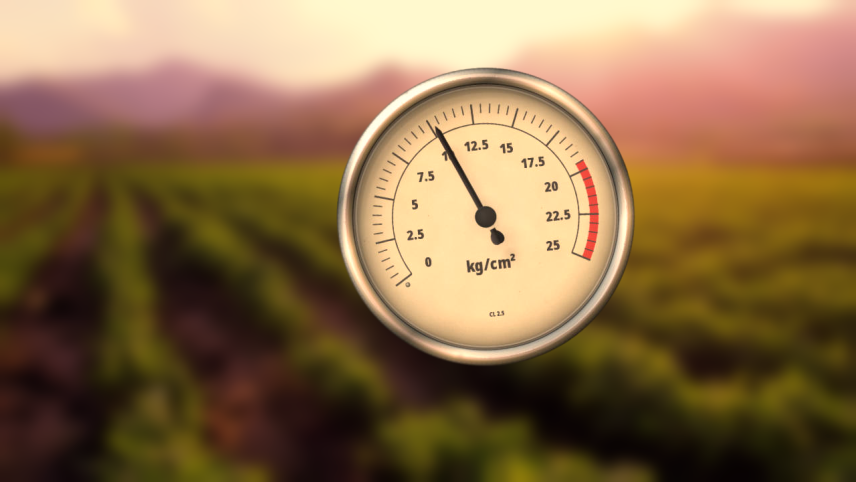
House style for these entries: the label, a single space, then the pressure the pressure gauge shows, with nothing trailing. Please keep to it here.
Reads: 10.25 kg/cm²
